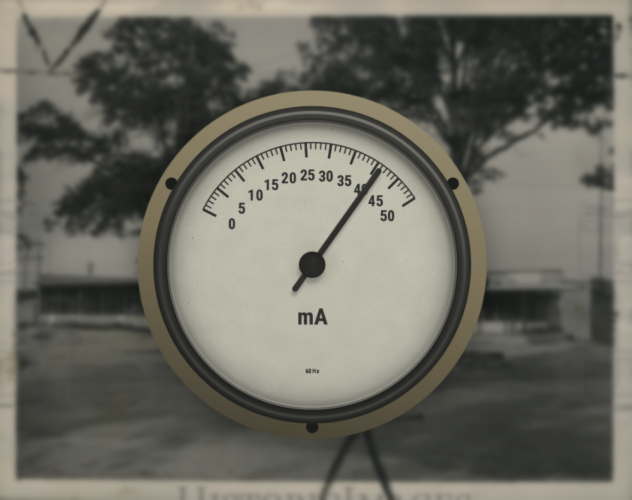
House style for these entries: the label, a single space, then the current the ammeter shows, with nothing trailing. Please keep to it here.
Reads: 41 mA
